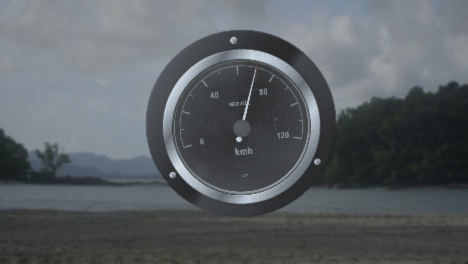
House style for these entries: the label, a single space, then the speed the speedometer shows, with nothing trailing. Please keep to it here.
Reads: 70 km/h
